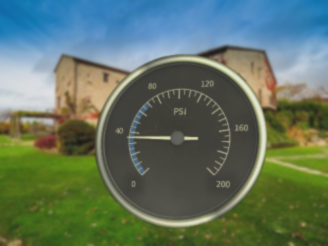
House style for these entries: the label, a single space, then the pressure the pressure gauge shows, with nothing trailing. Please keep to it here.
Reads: 35 psi
